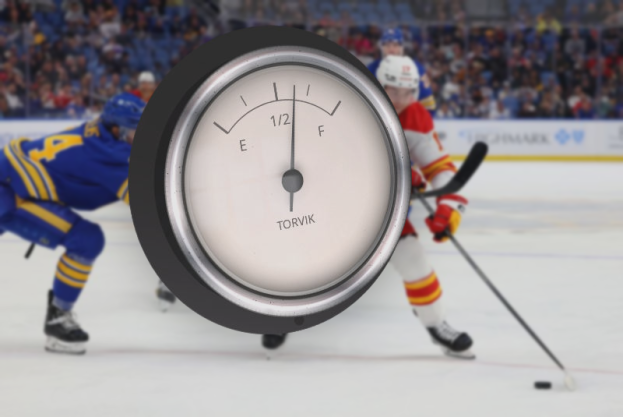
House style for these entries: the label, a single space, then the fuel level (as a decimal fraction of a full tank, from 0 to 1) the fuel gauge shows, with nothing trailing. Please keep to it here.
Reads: 0.625
